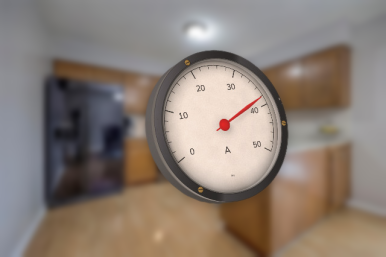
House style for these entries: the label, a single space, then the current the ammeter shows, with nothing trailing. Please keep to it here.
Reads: 38 A
